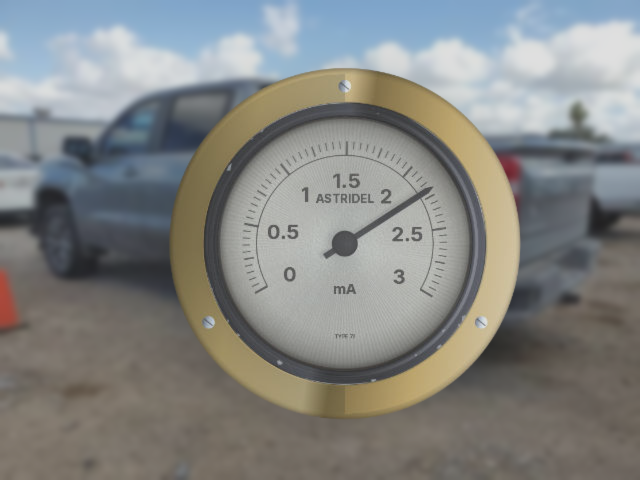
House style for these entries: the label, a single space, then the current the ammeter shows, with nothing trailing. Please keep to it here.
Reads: 2.2 mA
